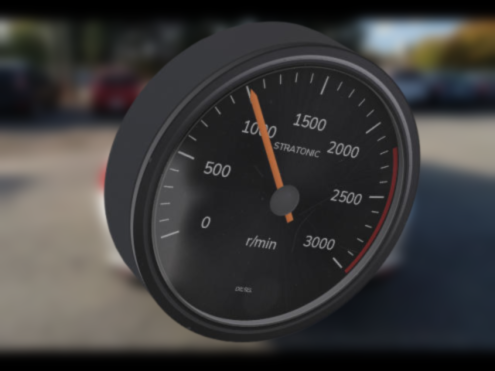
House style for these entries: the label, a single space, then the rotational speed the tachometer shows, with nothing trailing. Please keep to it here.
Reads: 1000 rpm
